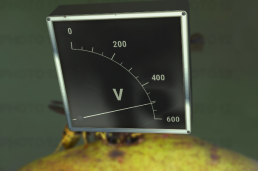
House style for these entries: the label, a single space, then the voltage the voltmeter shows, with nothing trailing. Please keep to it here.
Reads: 500 V
